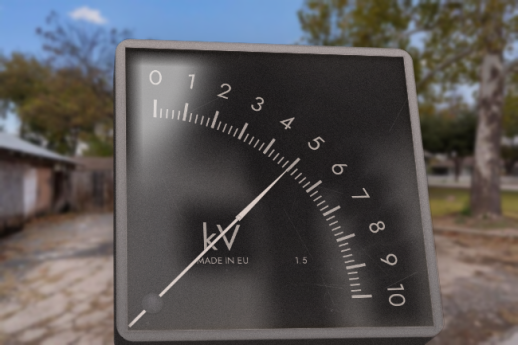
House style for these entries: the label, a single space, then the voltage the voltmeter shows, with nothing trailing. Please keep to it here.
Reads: 5 kV
